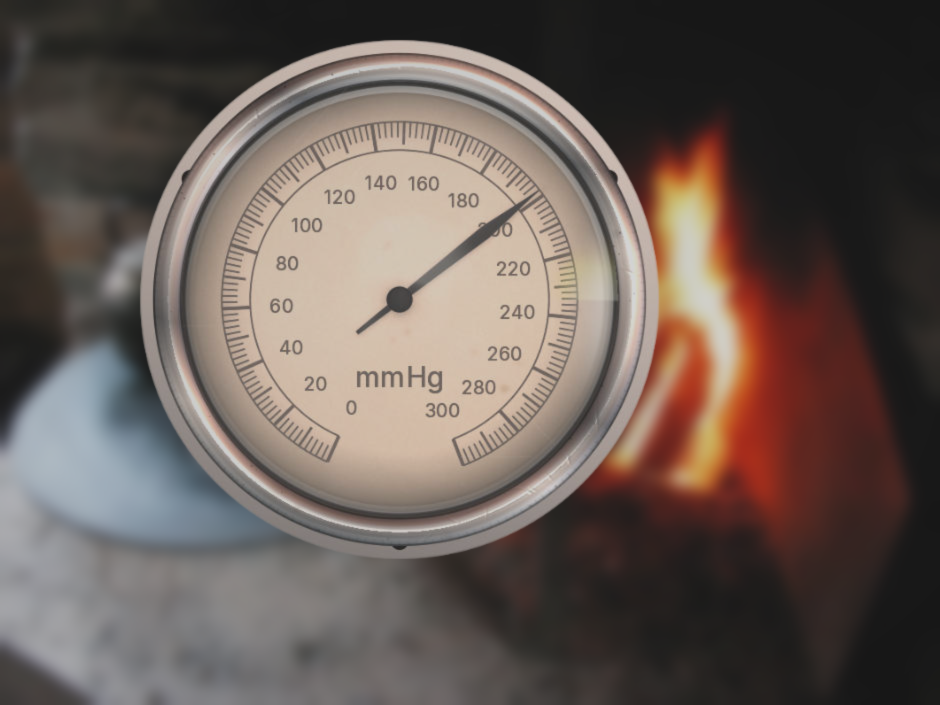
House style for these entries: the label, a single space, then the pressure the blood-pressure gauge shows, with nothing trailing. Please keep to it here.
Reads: 198 mmHg
